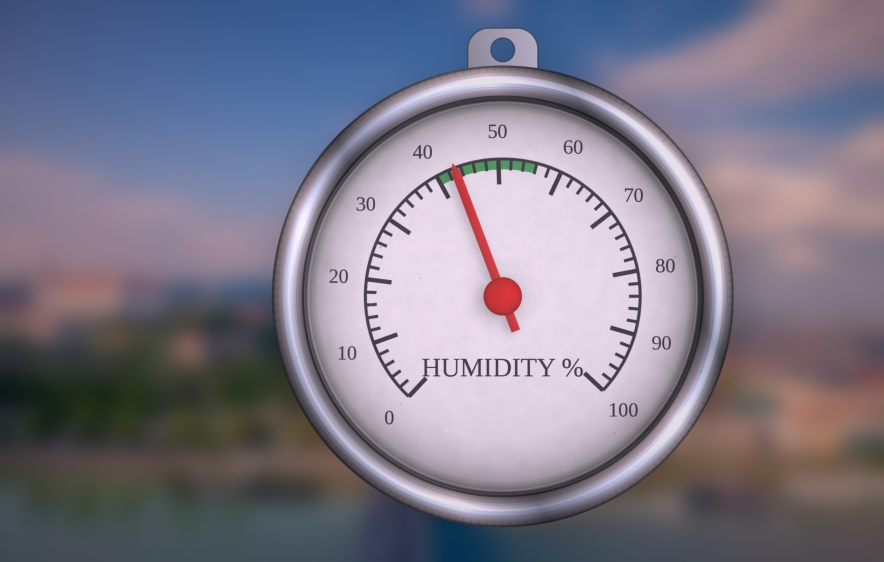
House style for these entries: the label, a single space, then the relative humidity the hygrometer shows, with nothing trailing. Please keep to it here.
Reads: 43 %
